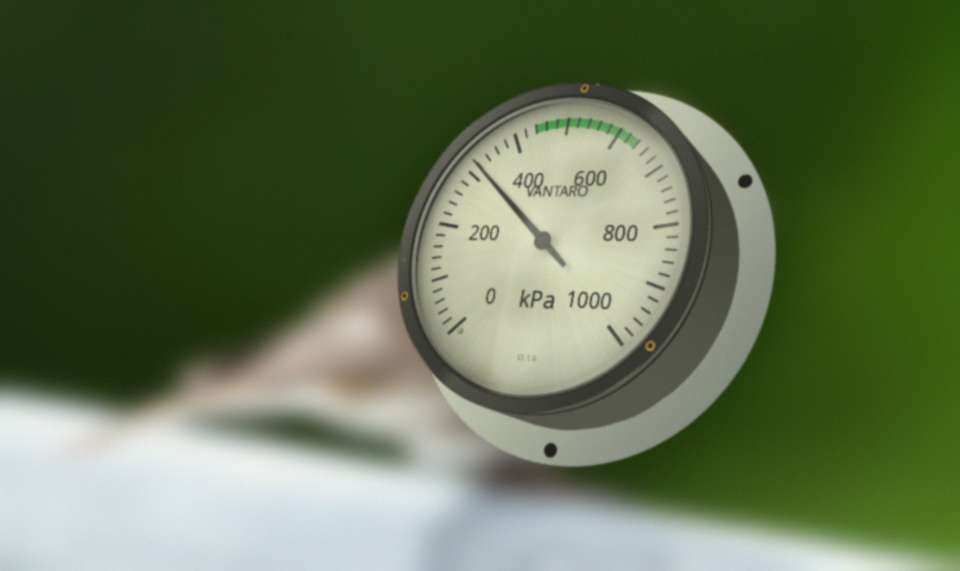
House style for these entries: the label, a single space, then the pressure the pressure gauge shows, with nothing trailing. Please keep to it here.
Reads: 320 kPa
